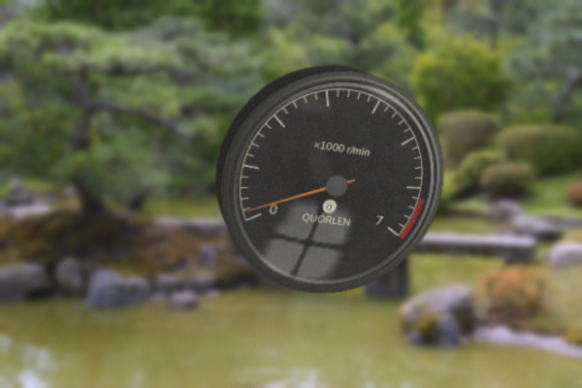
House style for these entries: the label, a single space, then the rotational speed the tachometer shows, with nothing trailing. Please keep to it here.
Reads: 200 rpm
